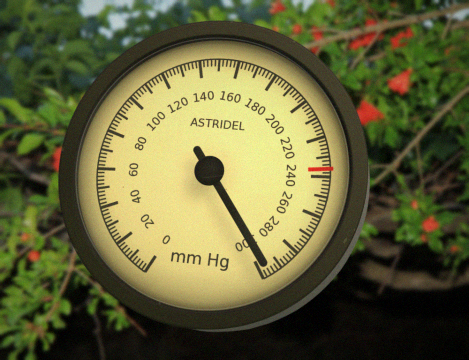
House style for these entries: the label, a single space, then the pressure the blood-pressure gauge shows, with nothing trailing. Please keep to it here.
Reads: 296 mmHg
